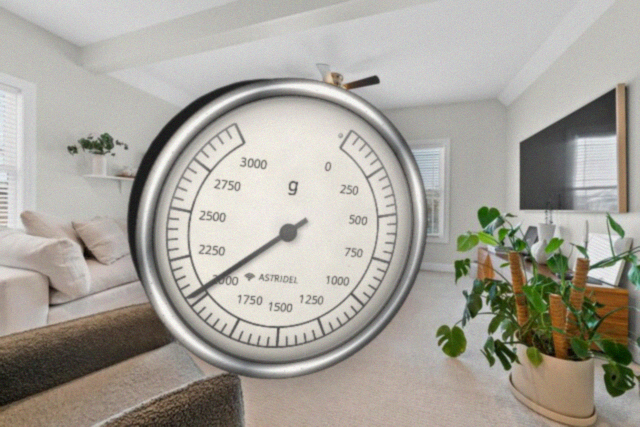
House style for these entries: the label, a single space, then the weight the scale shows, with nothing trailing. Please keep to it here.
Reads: 2050 g
